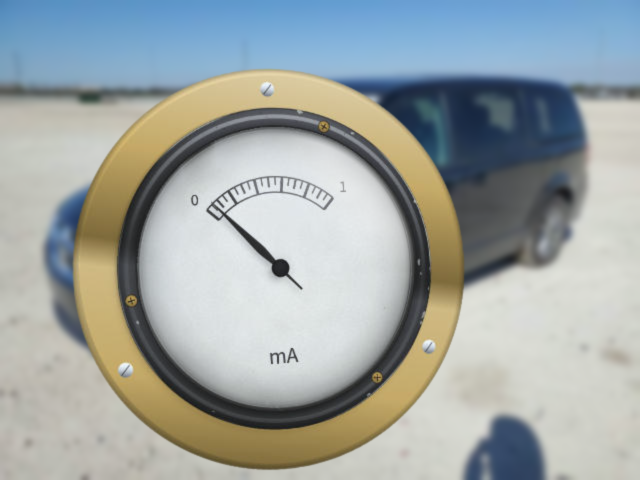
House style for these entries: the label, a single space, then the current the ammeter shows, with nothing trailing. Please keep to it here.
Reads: 0.05 mA
